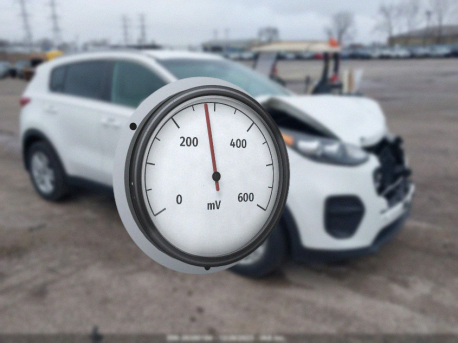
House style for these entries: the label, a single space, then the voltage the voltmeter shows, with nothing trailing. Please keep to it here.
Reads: 275 mV
